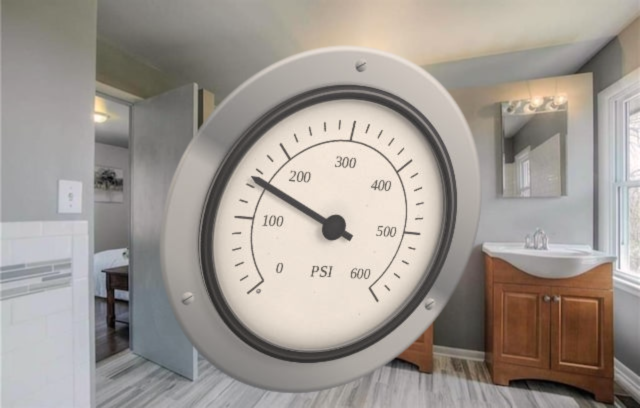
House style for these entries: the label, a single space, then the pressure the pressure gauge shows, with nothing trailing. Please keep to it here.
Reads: 150 psi
